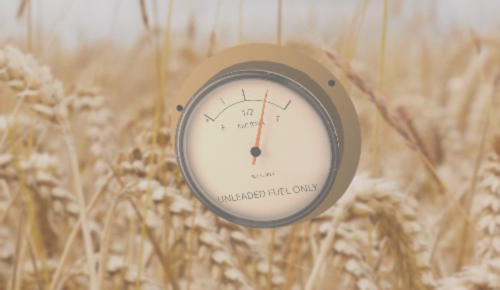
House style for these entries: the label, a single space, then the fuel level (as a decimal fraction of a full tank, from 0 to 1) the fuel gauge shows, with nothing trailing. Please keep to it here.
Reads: 0.75
